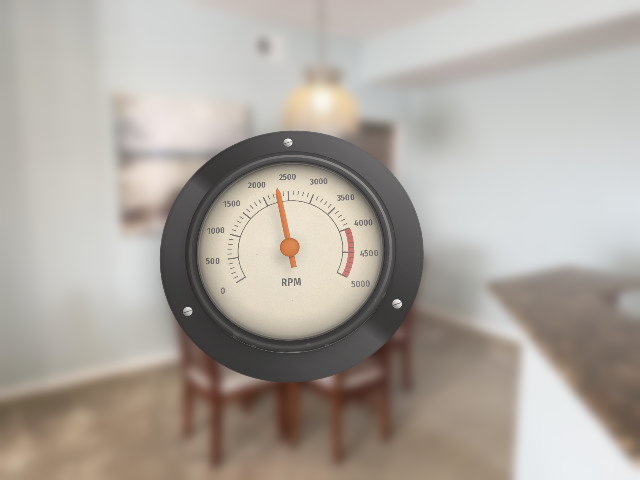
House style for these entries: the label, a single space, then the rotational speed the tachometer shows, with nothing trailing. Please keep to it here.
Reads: 2300 rpm
